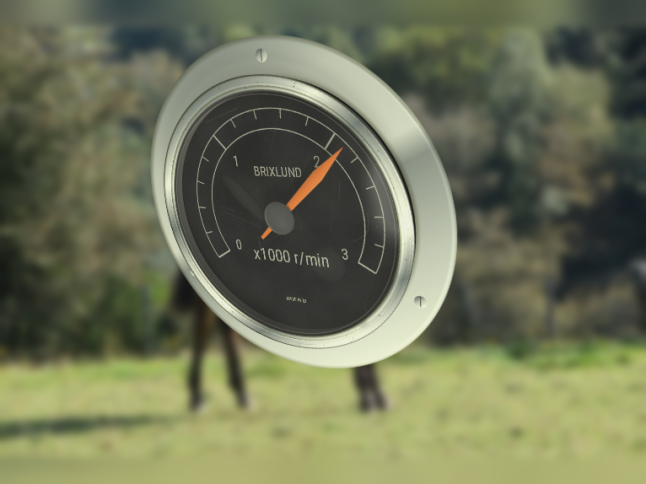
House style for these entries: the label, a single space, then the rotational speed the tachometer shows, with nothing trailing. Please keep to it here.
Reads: 2100 rpm
